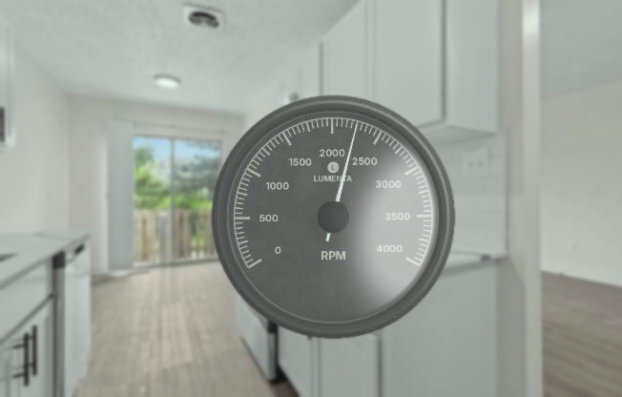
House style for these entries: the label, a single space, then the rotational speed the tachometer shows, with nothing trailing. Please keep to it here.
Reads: 2250 rpm
